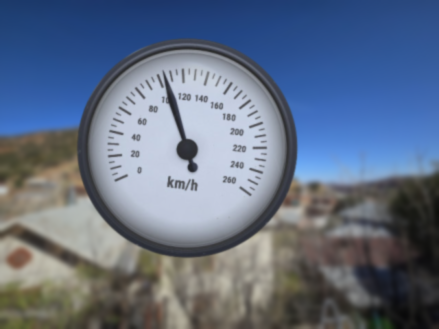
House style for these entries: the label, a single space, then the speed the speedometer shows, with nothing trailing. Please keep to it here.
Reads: 105 km/h
